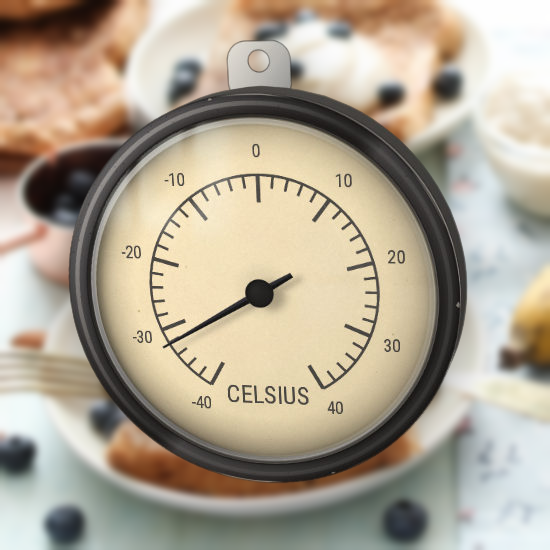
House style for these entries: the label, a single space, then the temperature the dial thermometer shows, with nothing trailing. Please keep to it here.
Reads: -32 °C
